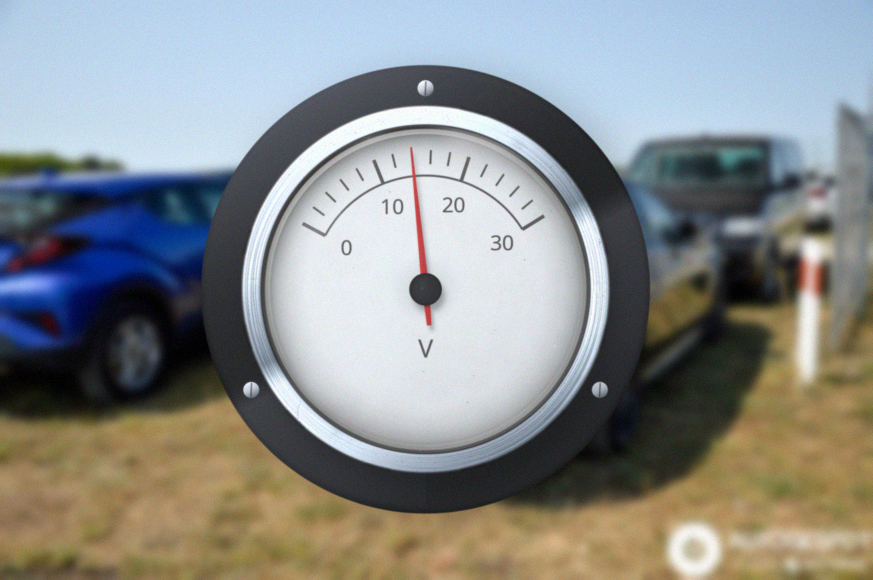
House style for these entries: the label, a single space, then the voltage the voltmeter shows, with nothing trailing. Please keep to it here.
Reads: 14 V
